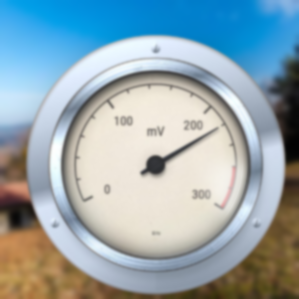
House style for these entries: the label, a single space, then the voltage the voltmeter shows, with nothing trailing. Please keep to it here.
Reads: 220 mV
